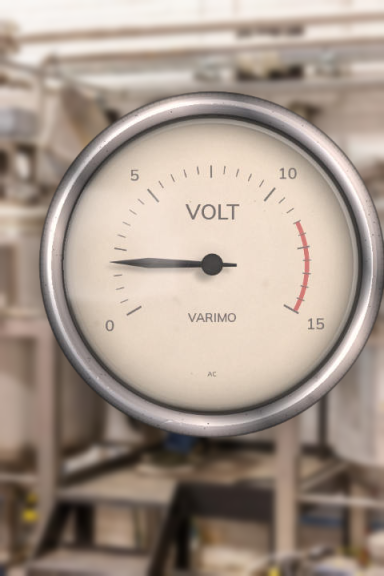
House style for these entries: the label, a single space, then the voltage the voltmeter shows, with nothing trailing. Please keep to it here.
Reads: 2 V
